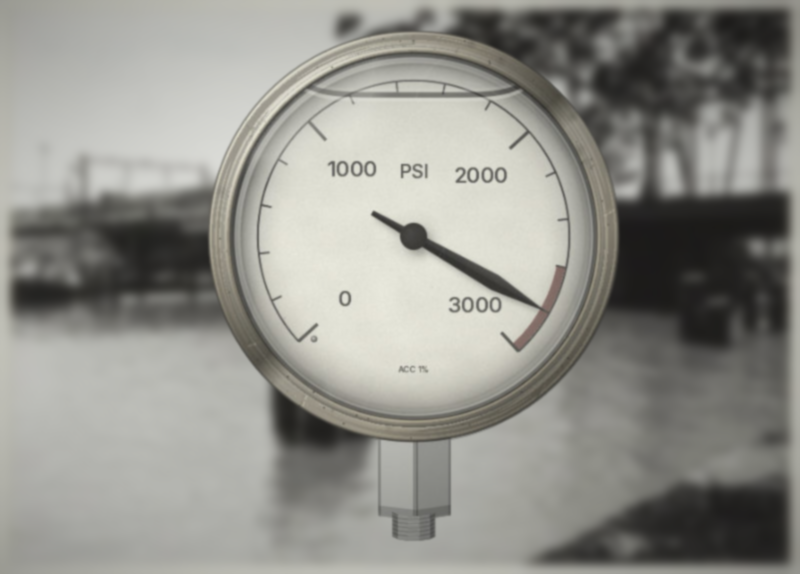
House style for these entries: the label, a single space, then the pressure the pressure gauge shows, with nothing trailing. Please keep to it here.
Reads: 2800 psi
